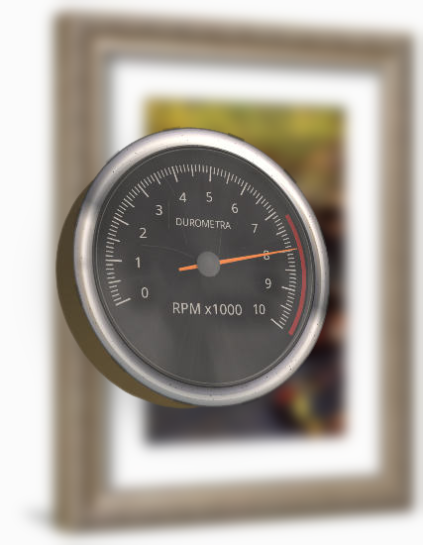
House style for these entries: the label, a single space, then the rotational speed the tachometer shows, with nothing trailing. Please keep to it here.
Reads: 8000 rpm
